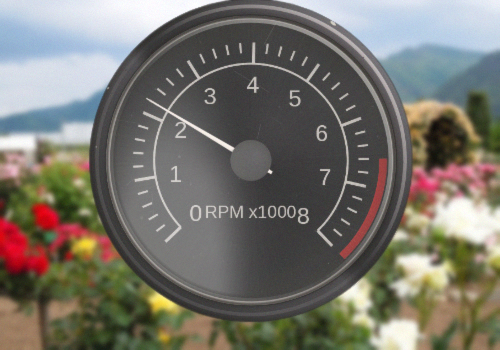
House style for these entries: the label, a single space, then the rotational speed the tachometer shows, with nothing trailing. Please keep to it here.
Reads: 2200 rpm
